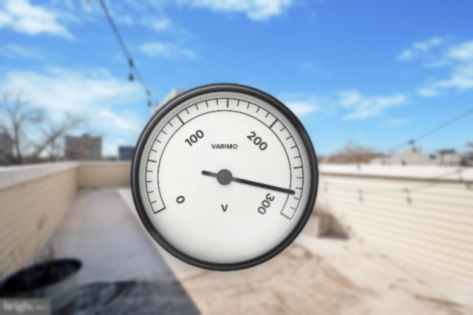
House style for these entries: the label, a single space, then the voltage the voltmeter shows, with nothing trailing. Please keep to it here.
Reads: 275 V
